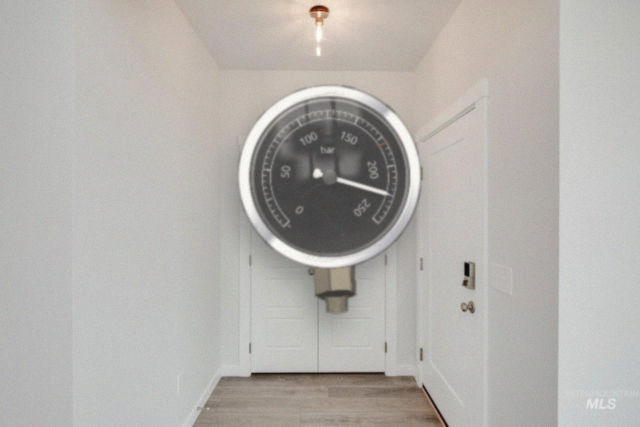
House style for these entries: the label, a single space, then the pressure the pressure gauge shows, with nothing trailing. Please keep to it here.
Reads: 225 bar
